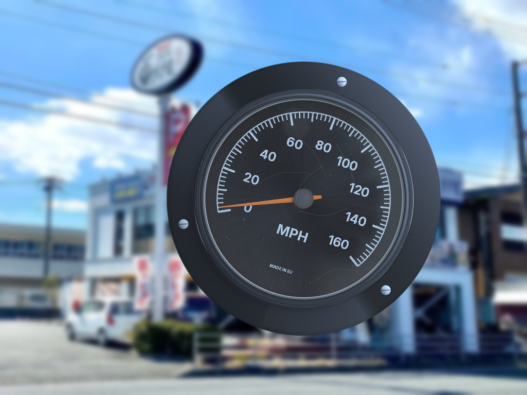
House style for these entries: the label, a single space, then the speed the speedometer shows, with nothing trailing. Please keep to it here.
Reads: 2 mph
